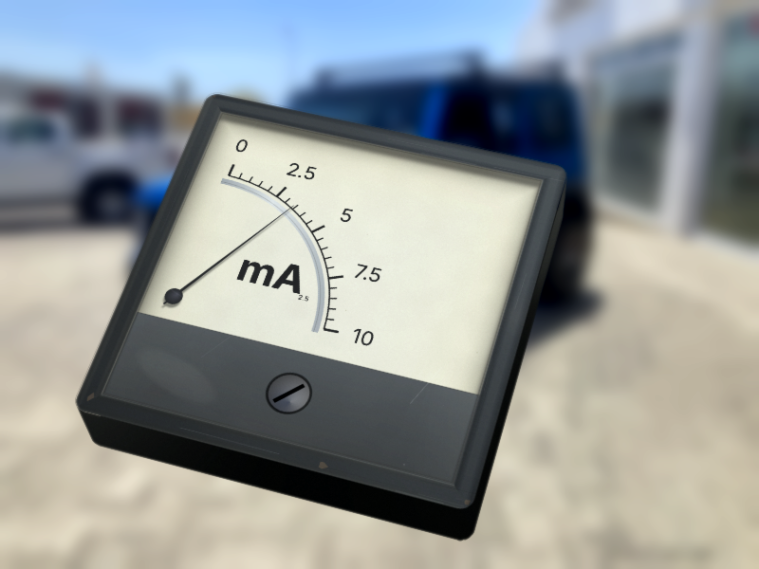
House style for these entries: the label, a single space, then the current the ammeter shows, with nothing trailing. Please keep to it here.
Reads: 3.5 mA
